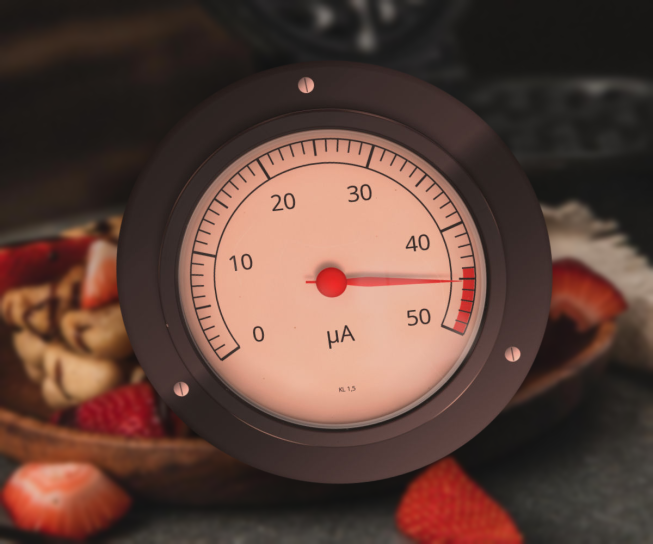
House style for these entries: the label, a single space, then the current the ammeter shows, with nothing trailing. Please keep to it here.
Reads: 45 µA
